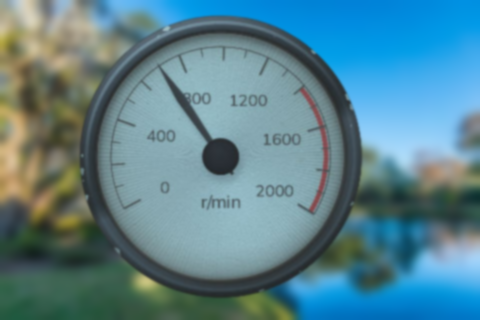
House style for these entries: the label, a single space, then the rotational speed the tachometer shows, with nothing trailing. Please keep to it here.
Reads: 700 rpm
